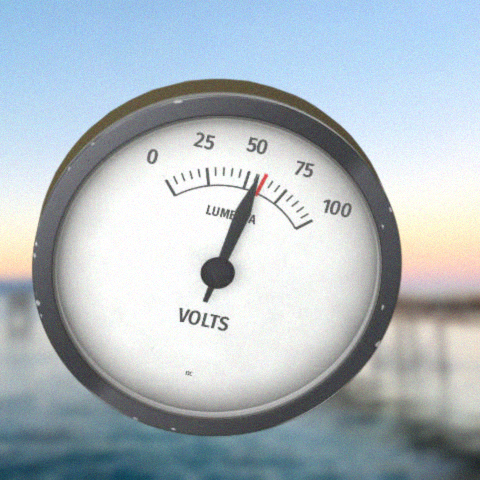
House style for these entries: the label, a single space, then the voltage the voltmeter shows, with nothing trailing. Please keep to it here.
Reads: 55 V
